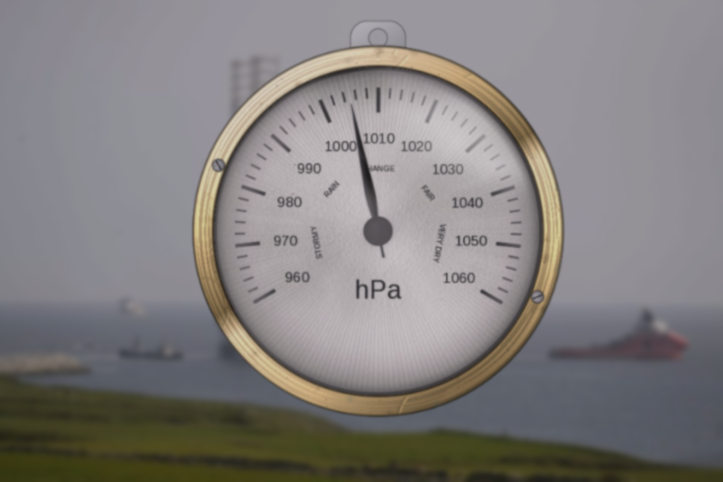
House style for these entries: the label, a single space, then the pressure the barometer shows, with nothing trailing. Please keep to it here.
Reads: 1005 hPa
